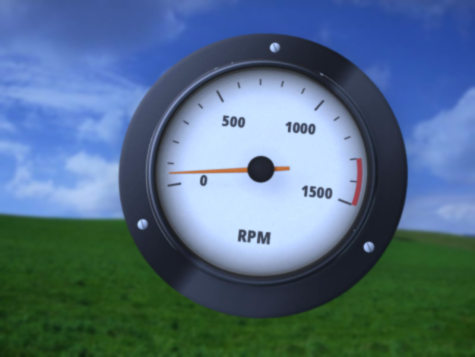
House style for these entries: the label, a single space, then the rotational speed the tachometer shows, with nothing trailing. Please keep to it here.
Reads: 50 rpm
